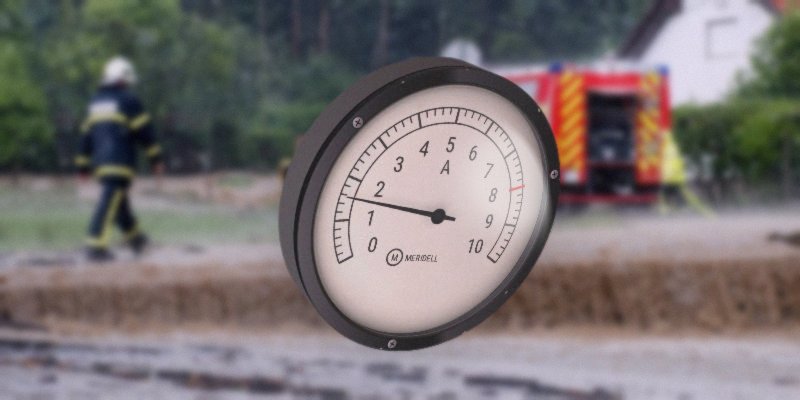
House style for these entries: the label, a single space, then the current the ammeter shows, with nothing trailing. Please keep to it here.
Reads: 1.6 A
